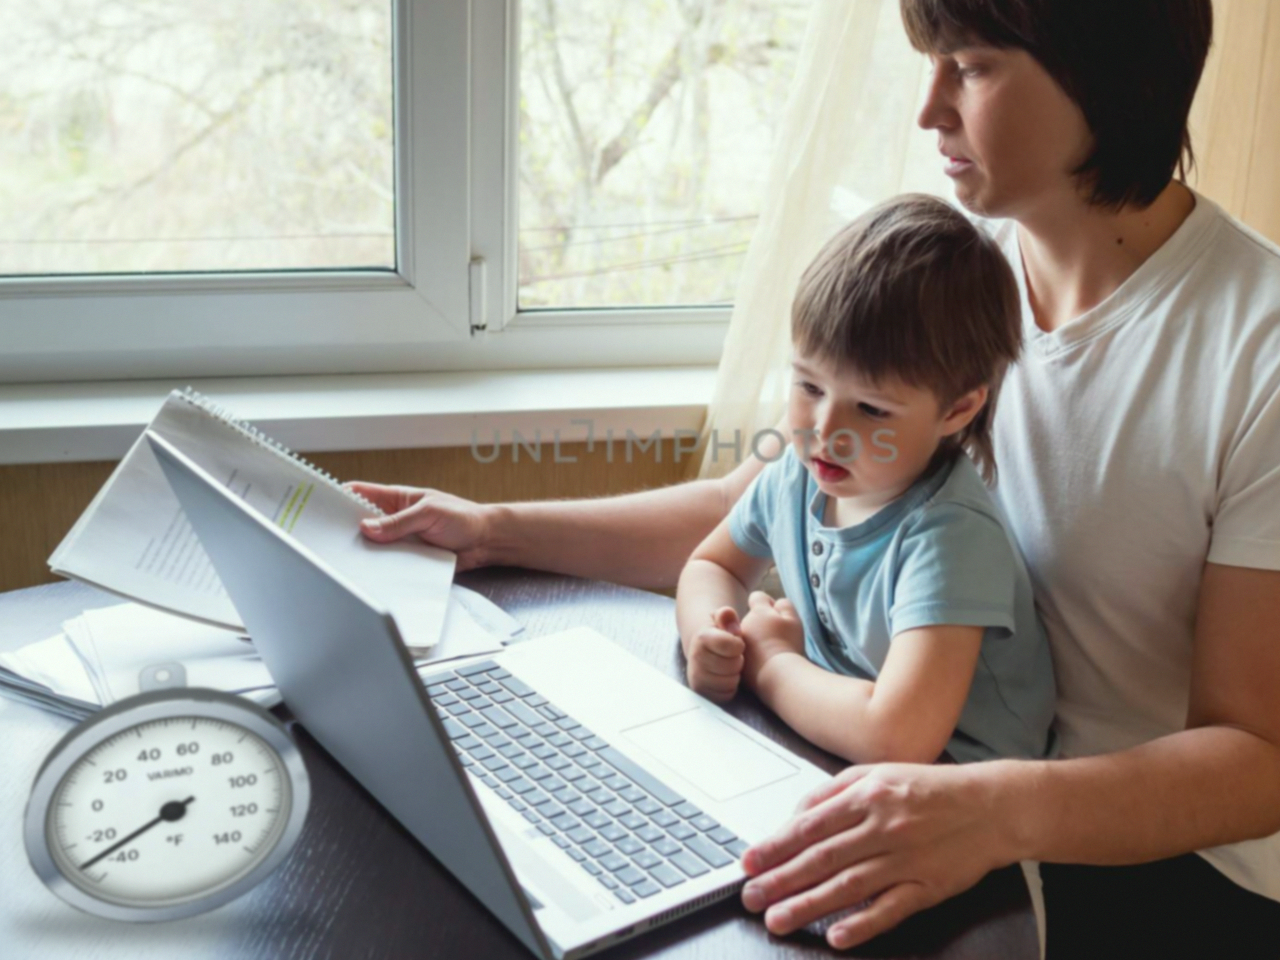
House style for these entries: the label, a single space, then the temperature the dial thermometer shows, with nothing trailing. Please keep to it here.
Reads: -30 °F
